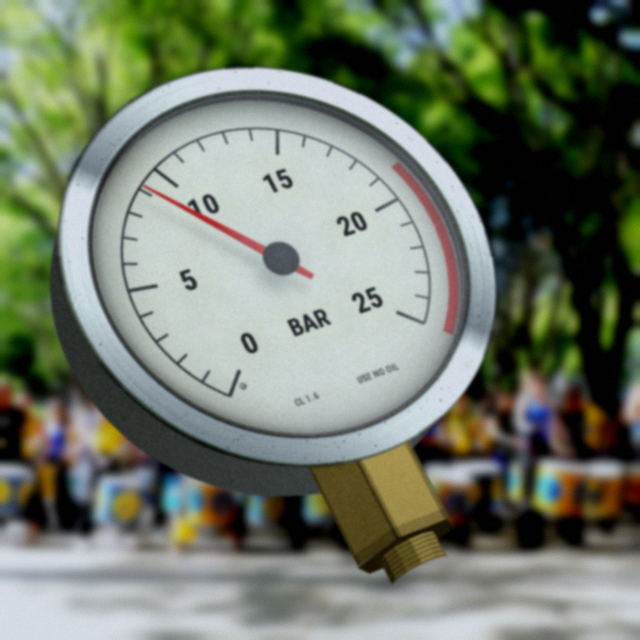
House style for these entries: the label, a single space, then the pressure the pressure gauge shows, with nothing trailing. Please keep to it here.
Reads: 9 bar
